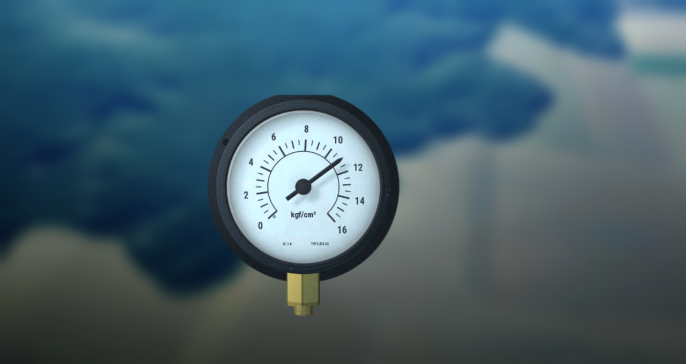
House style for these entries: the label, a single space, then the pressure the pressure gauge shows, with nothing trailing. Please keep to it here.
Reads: 11 kg/cm²
